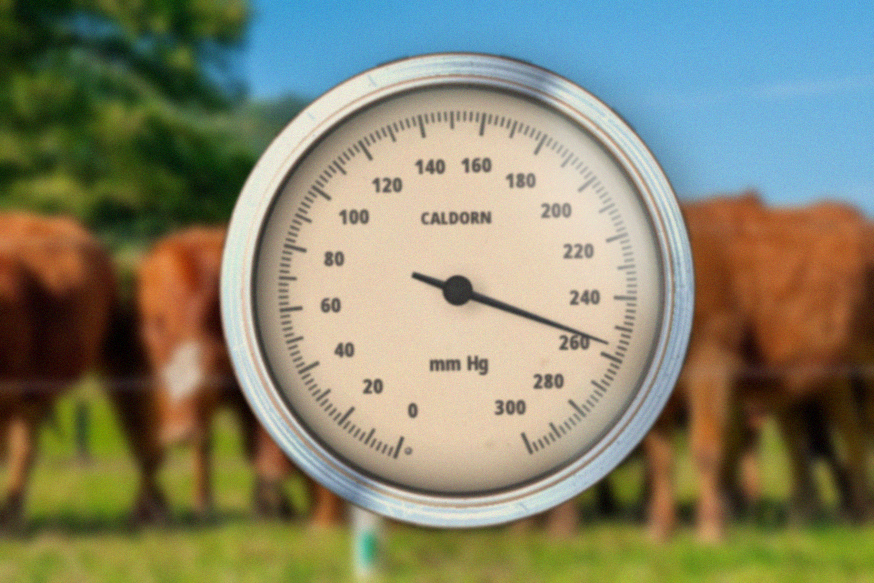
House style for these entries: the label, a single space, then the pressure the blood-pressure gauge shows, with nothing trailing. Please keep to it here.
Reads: 256 mmHg
